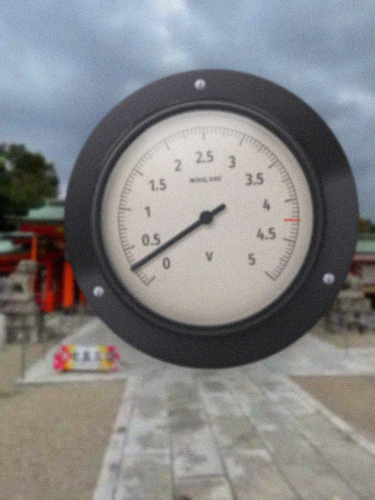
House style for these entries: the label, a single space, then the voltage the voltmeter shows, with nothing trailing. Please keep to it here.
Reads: 0.25 V
